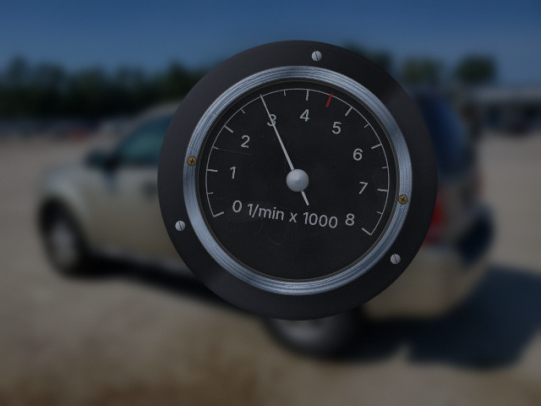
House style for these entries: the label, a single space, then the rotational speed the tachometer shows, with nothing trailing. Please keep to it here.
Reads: 3000 rpm
